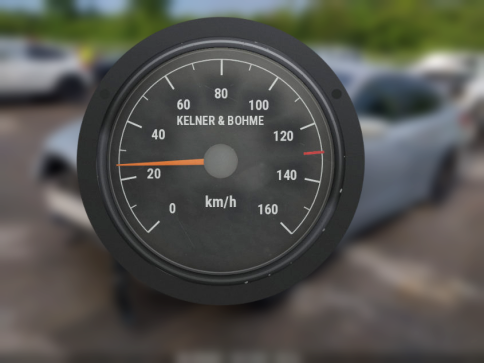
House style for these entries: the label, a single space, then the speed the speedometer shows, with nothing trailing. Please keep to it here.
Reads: 25 km/h
